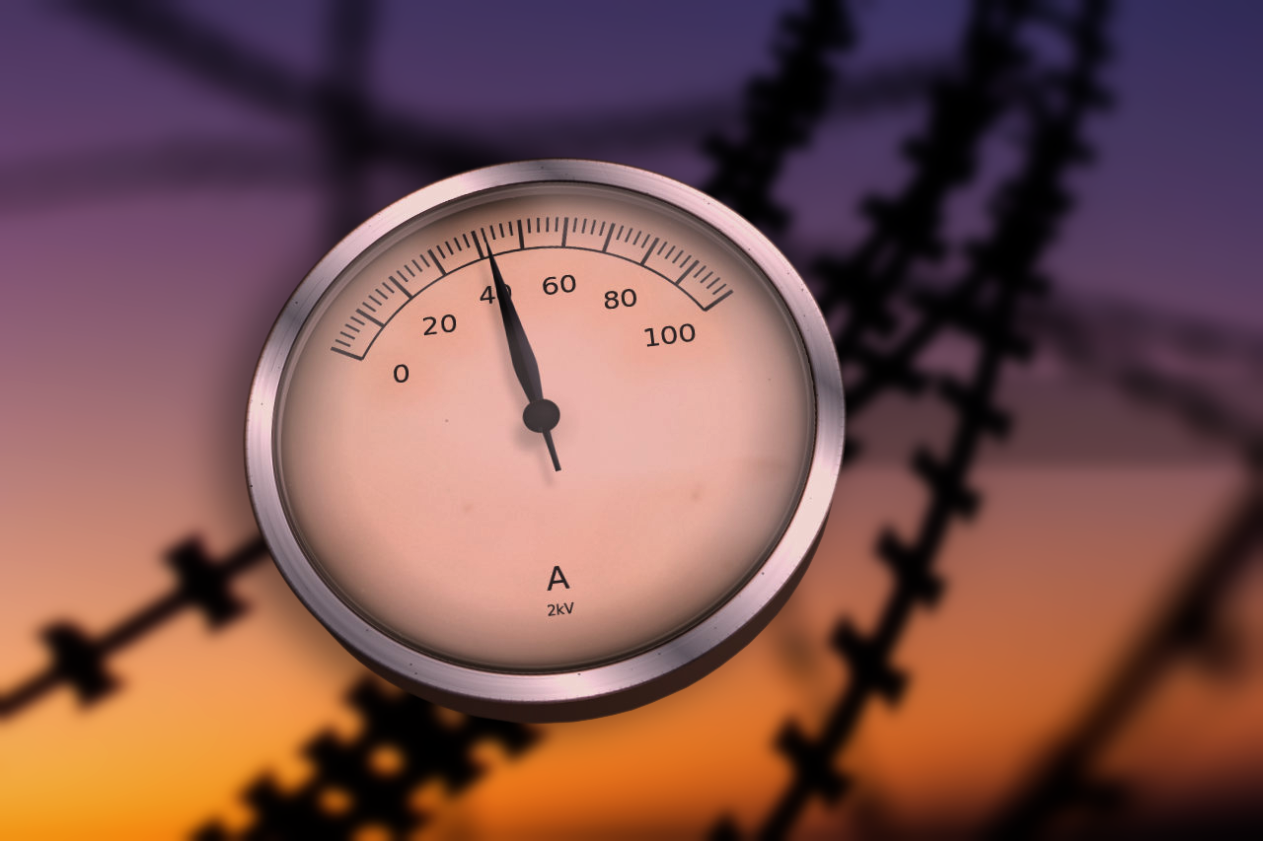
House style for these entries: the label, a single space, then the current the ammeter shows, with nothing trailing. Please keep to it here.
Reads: 42 A
